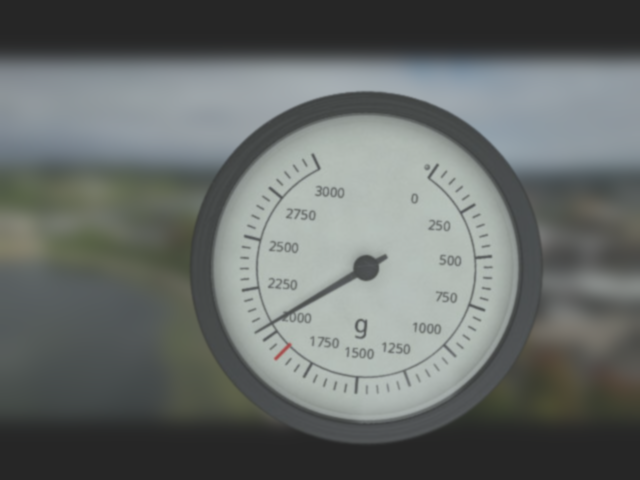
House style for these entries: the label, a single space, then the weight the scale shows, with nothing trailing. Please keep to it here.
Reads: 2050 g
